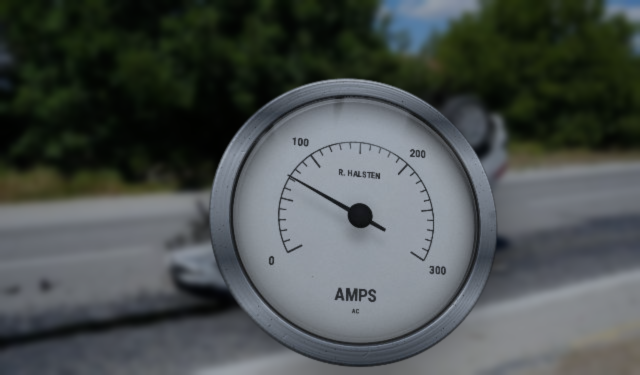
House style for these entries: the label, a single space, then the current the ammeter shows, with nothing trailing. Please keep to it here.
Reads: 70 A
